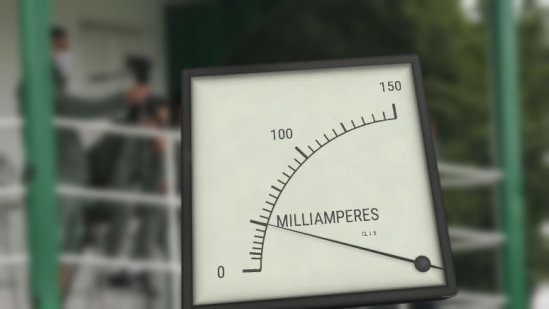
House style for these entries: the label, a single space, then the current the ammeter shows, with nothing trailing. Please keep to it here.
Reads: 50 mA
